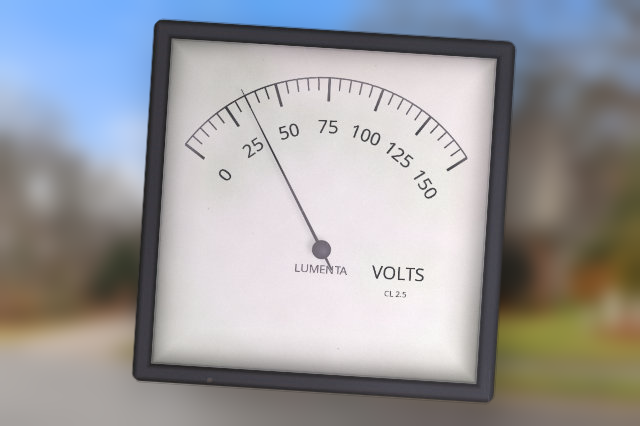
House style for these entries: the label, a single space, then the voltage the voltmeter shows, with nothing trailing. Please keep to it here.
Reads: 35 V
